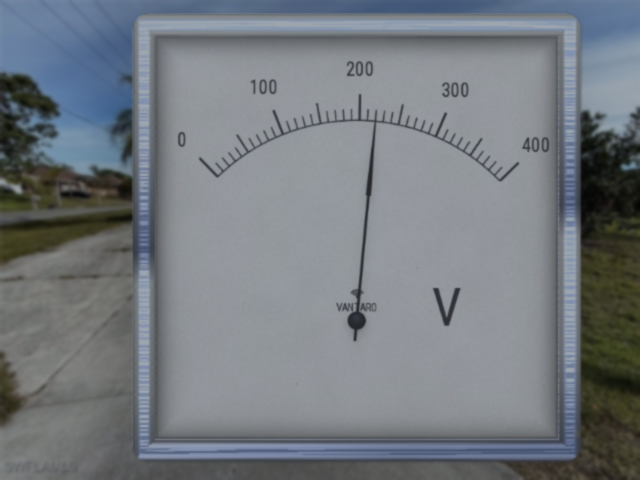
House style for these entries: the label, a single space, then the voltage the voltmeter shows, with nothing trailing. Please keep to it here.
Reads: 220 V
